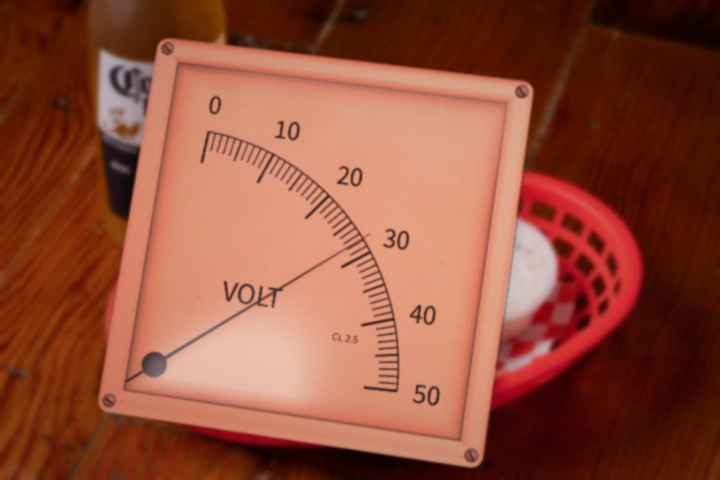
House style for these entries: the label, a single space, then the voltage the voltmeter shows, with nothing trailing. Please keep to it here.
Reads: 28 V
